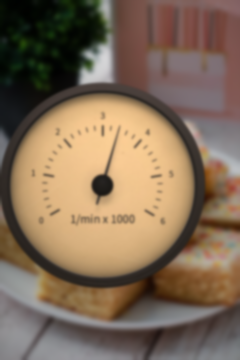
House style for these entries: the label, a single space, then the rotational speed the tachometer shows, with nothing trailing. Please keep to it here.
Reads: 3400 rpm
